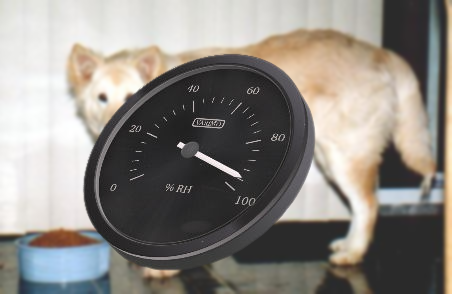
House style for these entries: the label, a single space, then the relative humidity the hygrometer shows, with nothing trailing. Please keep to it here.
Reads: 96 %
